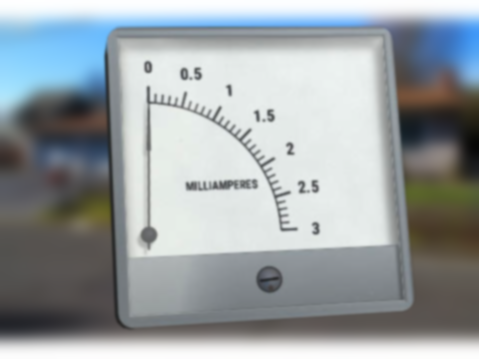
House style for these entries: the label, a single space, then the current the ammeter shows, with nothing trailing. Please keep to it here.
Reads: 0 mA
